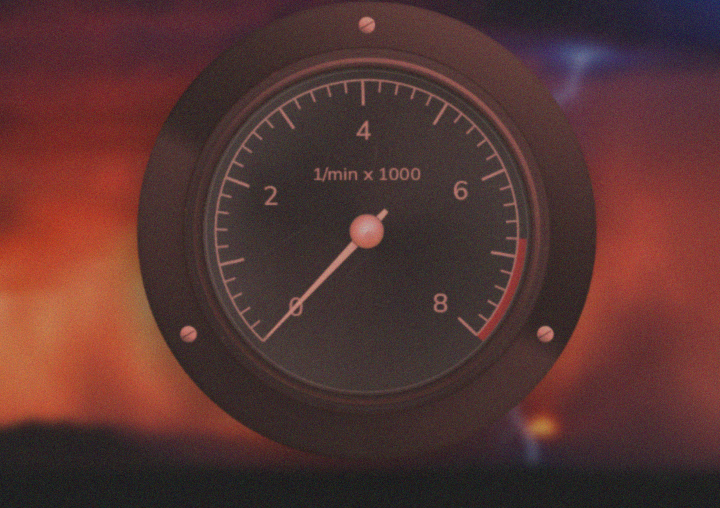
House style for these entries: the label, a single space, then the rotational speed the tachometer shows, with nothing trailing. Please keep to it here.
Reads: 0 rpm
